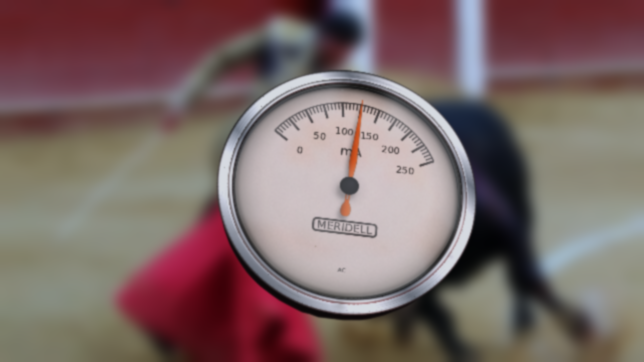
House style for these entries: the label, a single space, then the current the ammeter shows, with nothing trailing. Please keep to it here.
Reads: 125 mA
